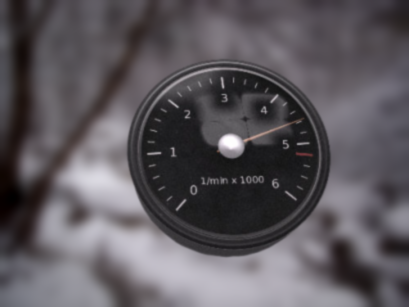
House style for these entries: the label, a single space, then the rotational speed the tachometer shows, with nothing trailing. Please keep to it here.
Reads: 4600 rpm
